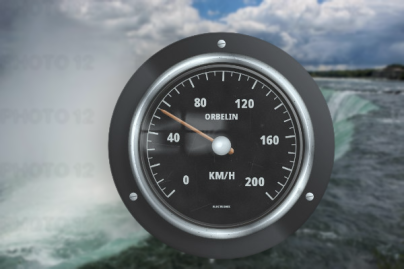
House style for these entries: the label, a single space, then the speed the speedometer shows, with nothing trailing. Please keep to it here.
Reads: 55 km/h
